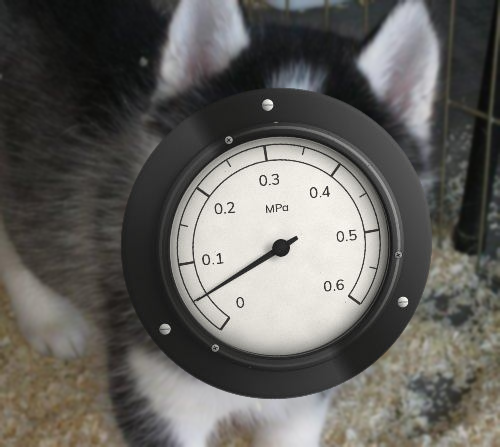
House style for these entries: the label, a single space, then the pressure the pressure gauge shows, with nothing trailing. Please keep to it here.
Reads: 0.05 MPa
